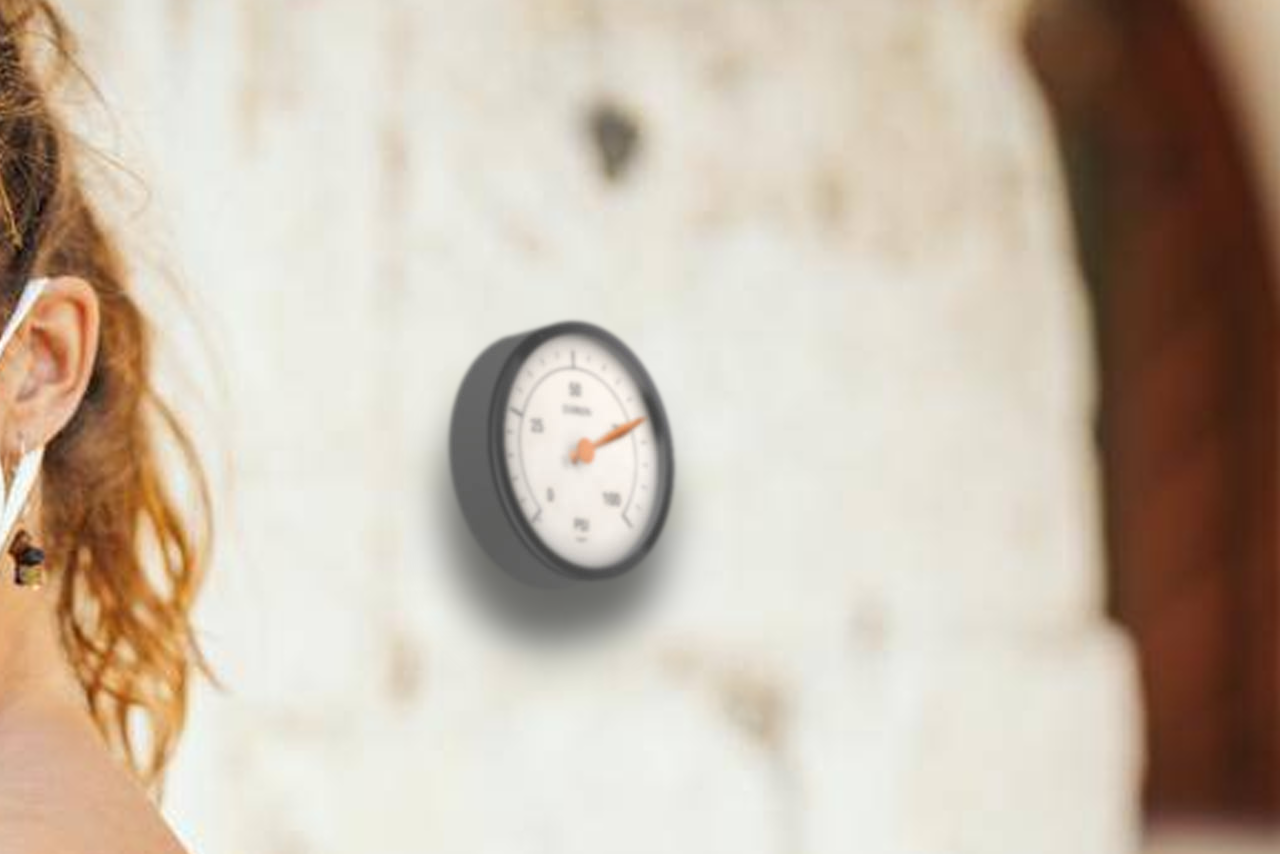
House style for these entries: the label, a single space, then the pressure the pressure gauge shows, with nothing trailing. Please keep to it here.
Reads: 75 psi
